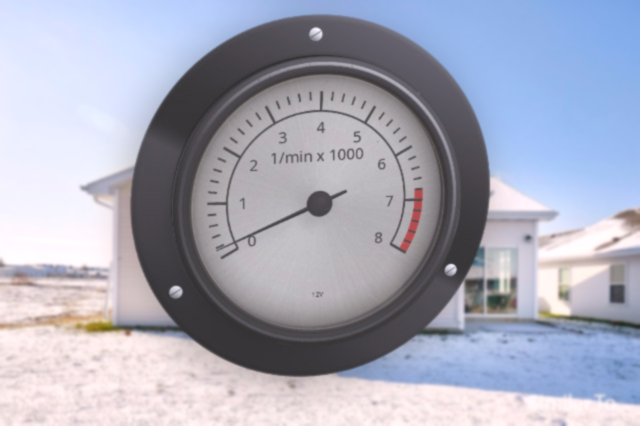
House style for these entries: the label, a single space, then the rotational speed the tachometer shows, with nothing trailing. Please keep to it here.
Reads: 200 rpm
